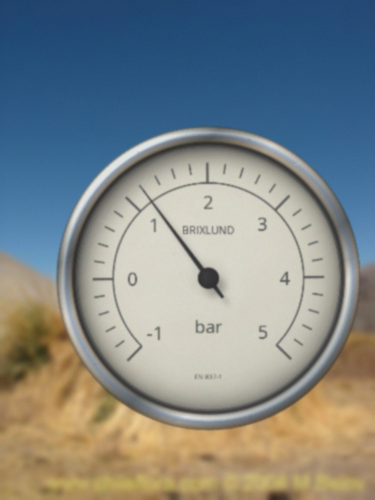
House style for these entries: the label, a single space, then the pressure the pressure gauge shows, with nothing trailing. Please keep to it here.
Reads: 1.2 bar
